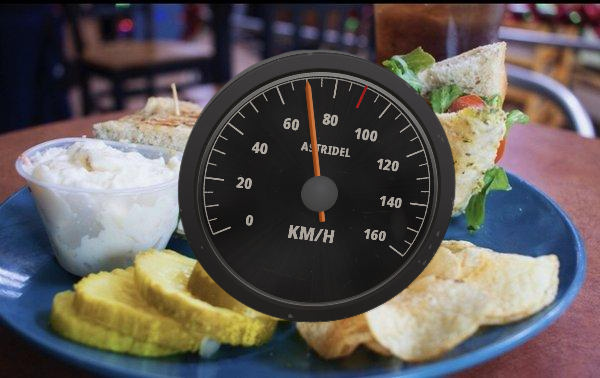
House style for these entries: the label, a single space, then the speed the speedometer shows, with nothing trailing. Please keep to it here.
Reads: 70 km/h
